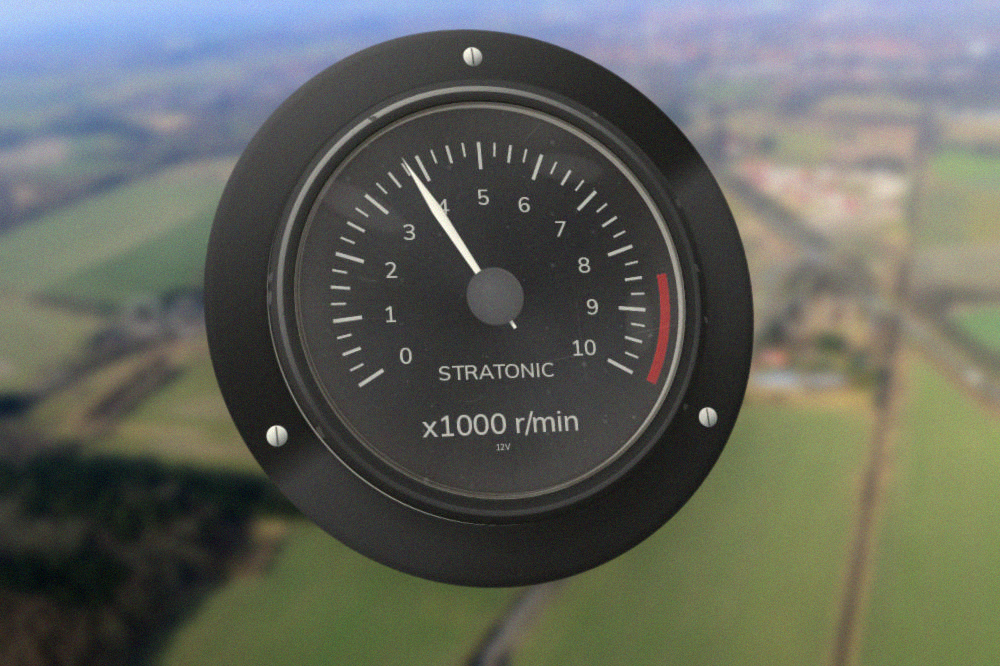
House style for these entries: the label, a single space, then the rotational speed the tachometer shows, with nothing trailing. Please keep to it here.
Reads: 3750 rpm
